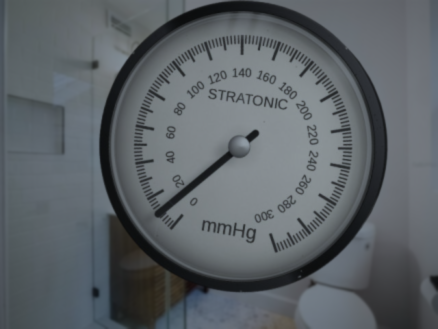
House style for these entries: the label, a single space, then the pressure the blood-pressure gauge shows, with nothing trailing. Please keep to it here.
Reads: 10 mmHg
